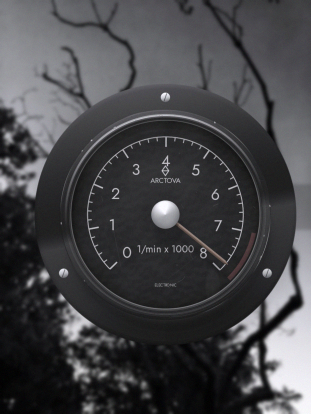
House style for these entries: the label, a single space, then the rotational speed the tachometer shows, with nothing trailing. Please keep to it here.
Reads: 7800 rpm
